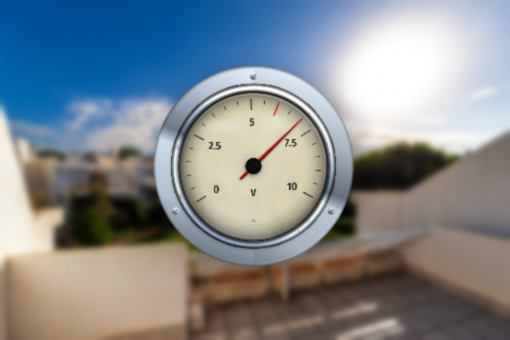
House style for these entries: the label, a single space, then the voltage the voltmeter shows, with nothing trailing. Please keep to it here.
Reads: 7 V
